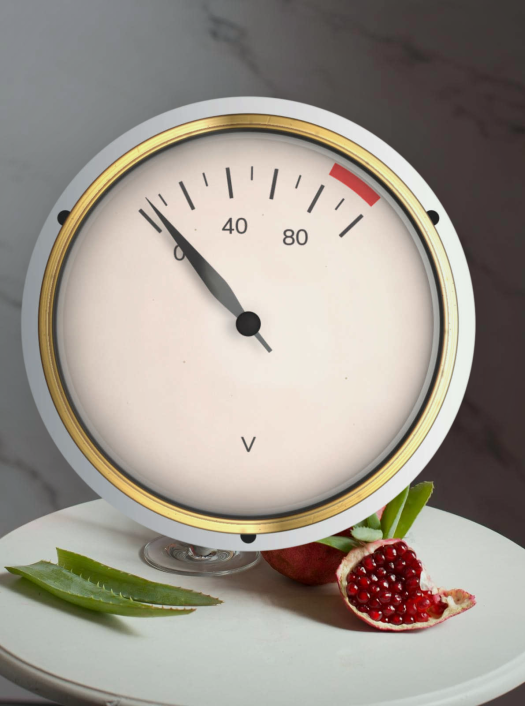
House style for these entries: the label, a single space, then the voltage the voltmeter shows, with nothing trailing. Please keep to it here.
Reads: 5 V
